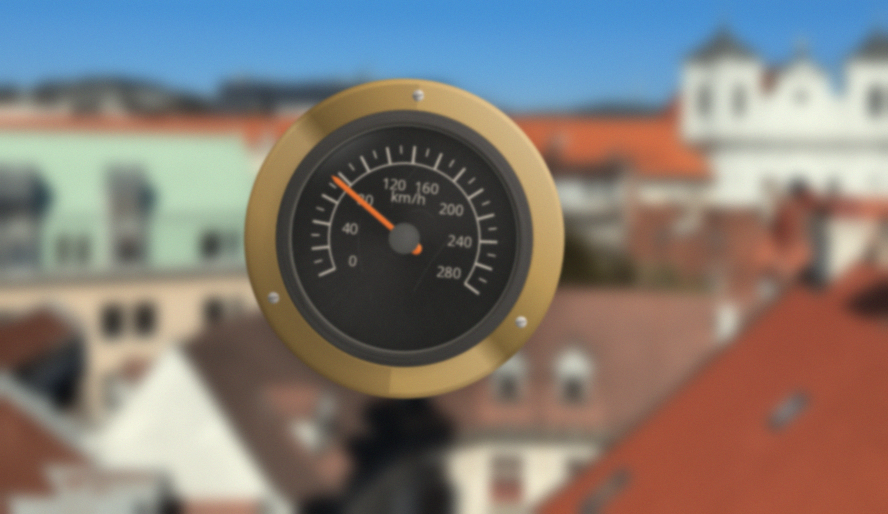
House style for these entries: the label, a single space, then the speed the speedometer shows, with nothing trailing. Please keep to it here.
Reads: 75 km/h
